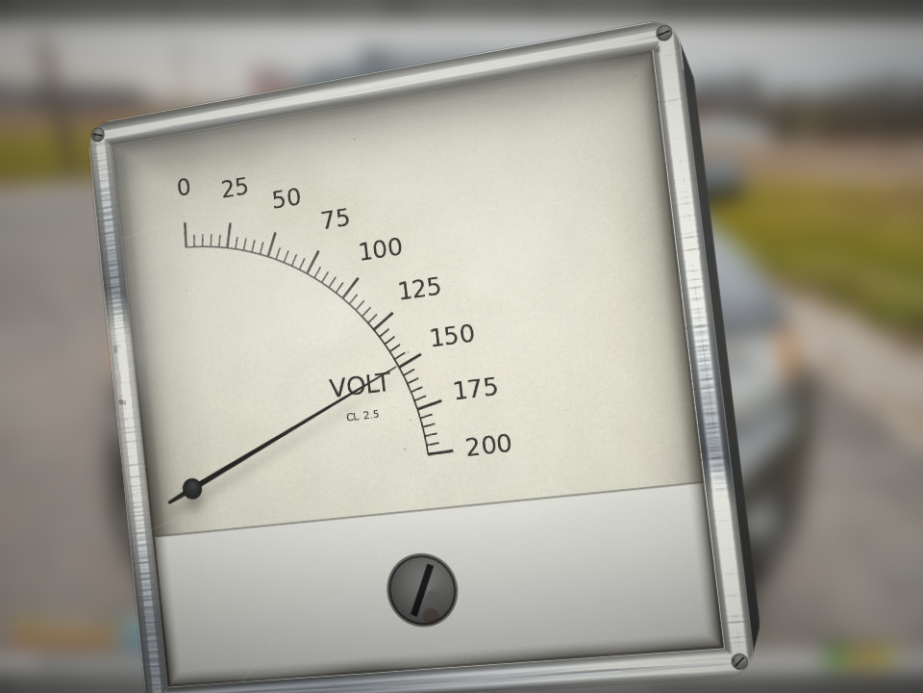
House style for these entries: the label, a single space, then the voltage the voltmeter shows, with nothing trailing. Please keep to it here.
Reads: 150 V
